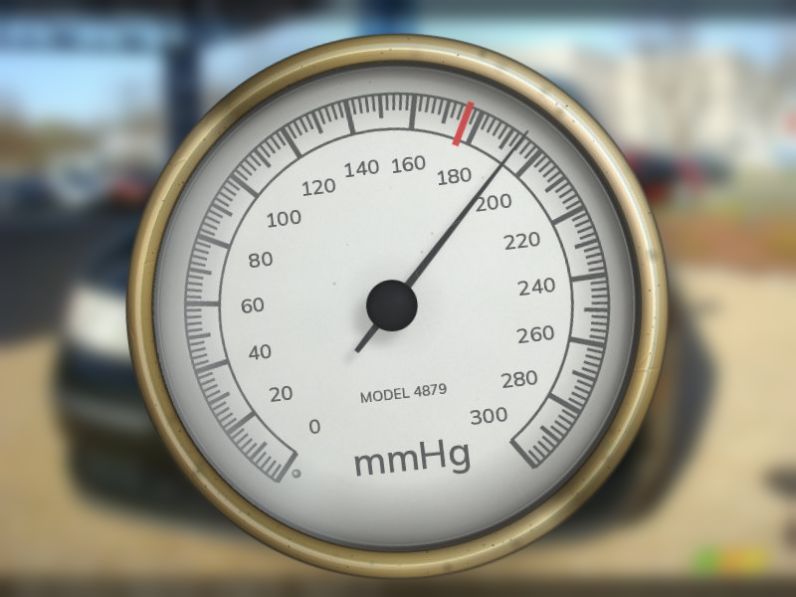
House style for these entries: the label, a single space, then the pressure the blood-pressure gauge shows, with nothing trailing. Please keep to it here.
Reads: 194 mmHg
